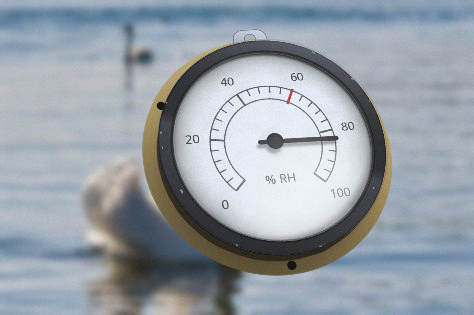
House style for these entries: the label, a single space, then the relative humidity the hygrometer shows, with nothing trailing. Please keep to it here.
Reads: 84 %
